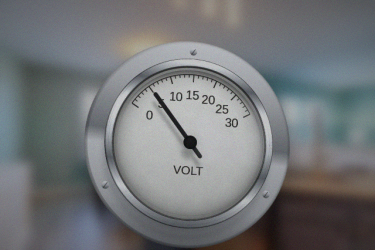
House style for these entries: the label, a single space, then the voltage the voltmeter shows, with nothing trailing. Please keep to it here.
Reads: 5 V
